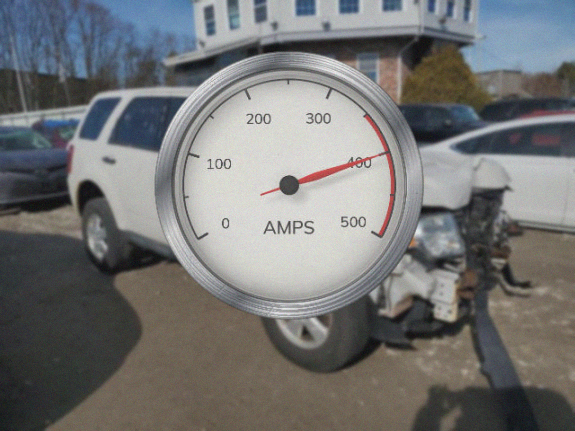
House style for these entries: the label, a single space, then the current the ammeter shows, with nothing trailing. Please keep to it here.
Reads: 400 A
